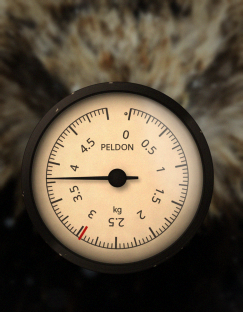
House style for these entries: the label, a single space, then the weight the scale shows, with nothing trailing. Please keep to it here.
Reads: 3.8 kg
